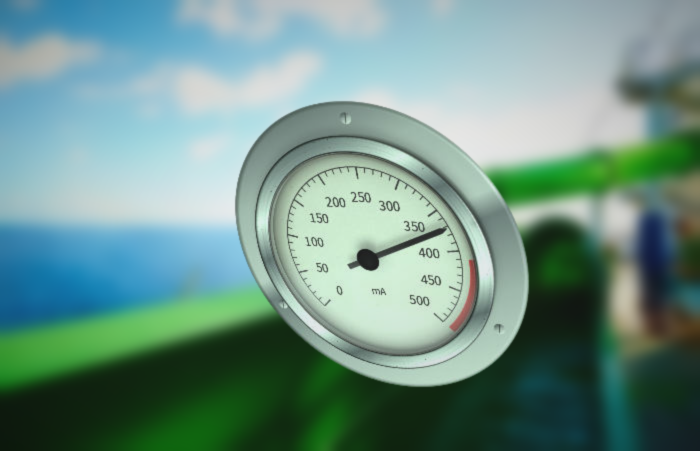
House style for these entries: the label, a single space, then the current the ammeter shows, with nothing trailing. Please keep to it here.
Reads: 370 mA
